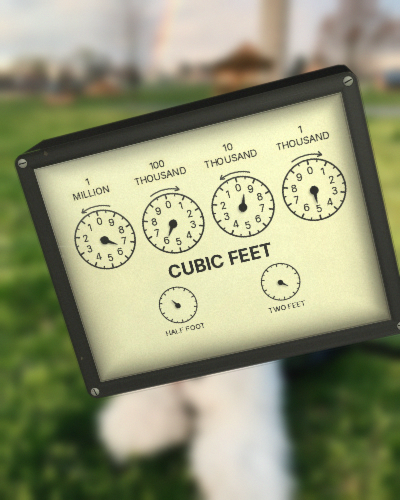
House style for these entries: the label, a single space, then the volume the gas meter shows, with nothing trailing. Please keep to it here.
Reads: 659500 ft³
